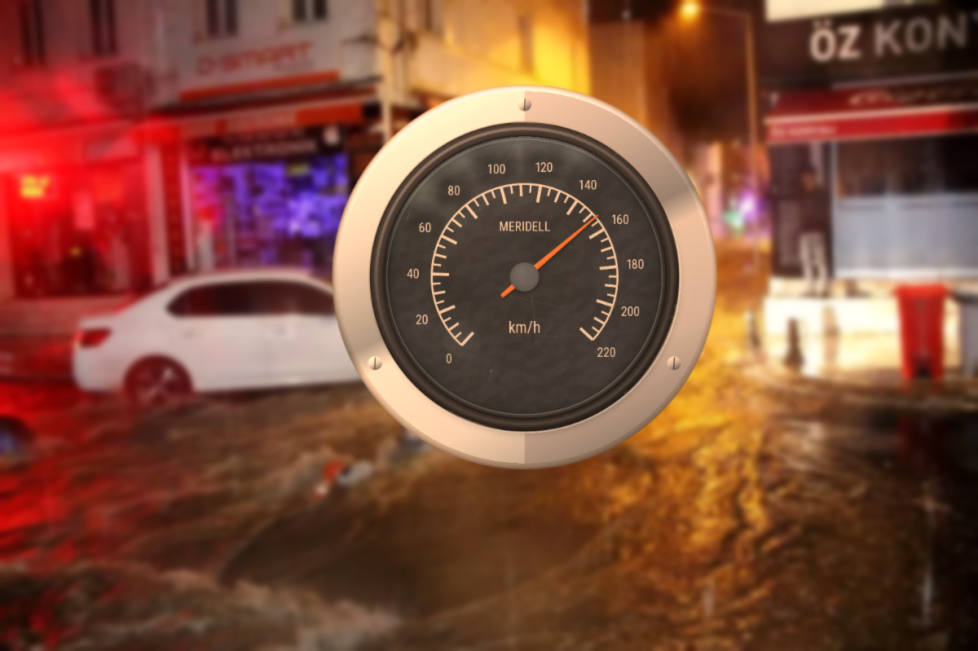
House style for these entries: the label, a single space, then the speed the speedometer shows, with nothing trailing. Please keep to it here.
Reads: 152.5 km/h
